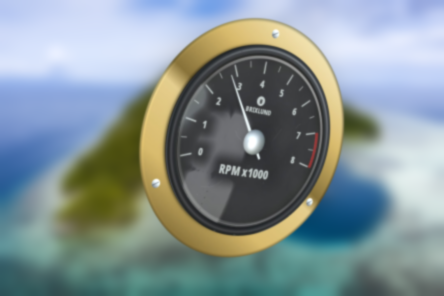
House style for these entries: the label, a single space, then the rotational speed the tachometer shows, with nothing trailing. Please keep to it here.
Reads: 2750 rpm
